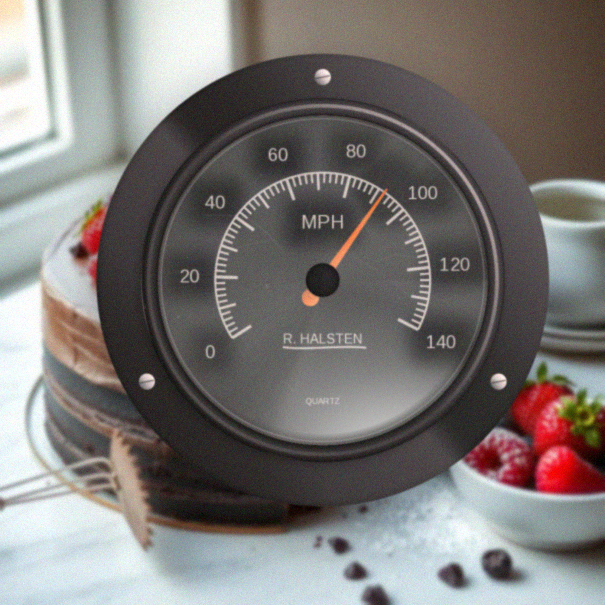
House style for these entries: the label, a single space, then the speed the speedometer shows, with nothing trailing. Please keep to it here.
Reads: 92 mph
